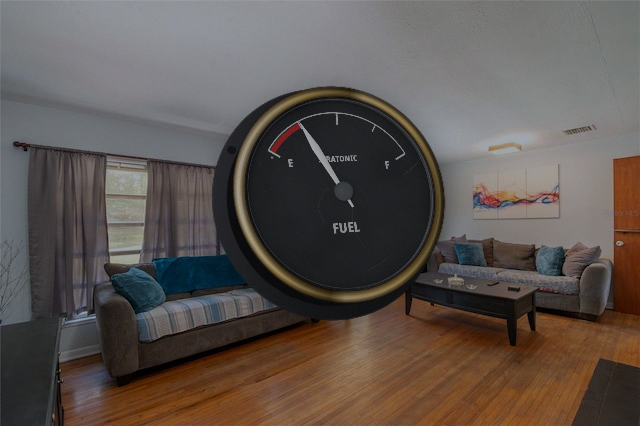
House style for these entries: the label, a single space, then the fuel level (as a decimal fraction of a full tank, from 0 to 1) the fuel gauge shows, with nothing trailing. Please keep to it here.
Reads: 0.25
